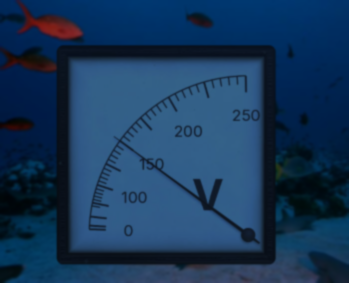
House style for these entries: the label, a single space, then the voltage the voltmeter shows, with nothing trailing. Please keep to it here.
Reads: 150 V
